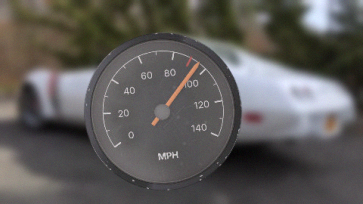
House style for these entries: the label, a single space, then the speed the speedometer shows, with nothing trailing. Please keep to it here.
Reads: 95 mph
